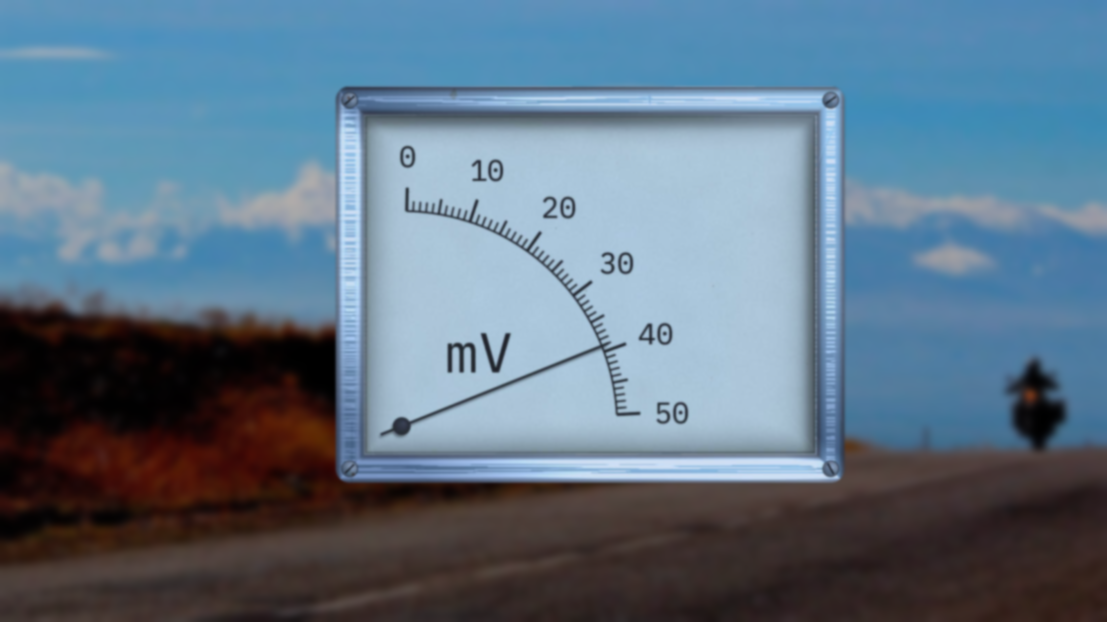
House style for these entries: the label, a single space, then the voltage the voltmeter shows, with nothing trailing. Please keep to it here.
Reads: 39 mV
